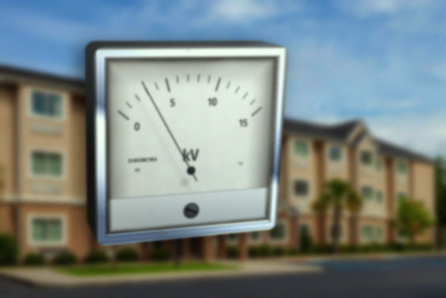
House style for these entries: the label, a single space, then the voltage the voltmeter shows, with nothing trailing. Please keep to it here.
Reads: 3 kV
